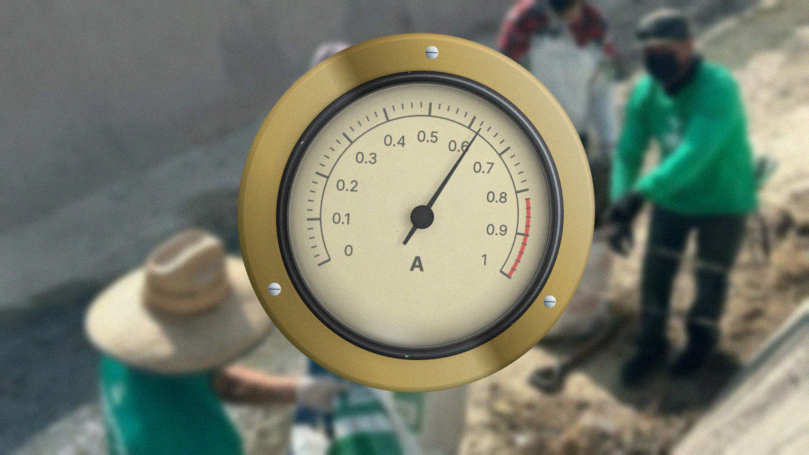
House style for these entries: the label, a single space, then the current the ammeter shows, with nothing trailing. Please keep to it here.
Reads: 0.62 A
